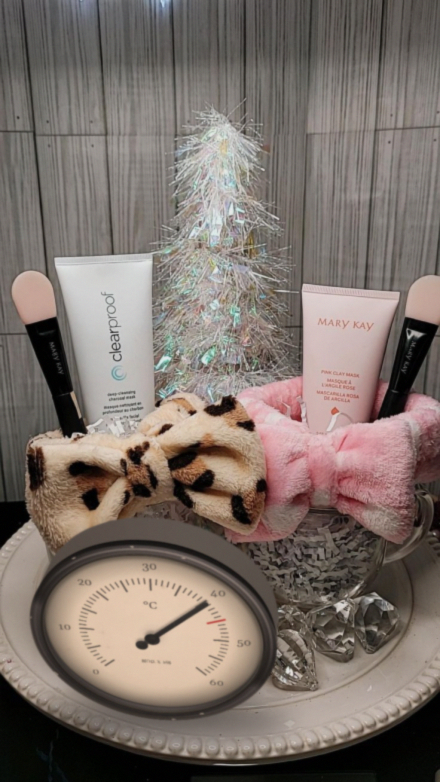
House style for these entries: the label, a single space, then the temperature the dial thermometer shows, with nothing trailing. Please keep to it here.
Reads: 40 °C
